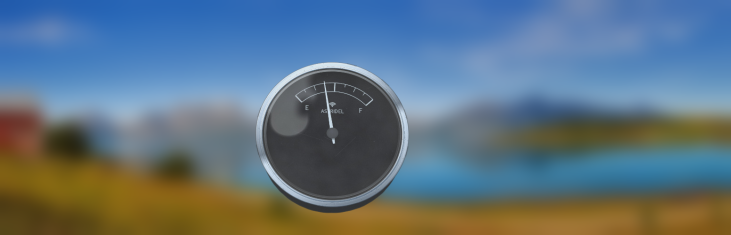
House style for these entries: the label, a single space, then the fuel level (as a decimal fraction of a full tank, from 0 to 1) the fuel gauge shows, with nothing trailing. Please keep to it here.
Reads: 0.375
